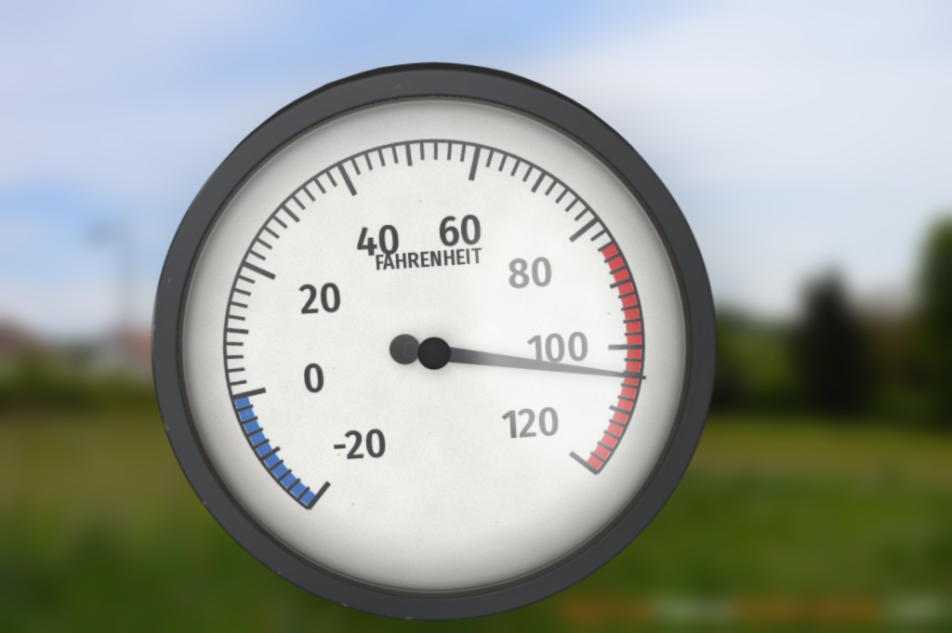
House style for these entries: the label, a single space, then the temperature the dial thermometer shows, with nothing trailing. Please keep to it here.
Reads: 104 °F
